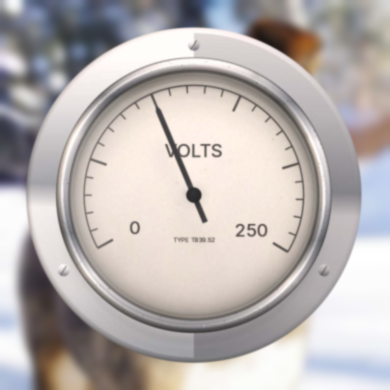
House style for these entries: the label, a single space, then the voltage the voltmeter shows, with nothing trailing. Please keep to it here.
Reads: 100 V
